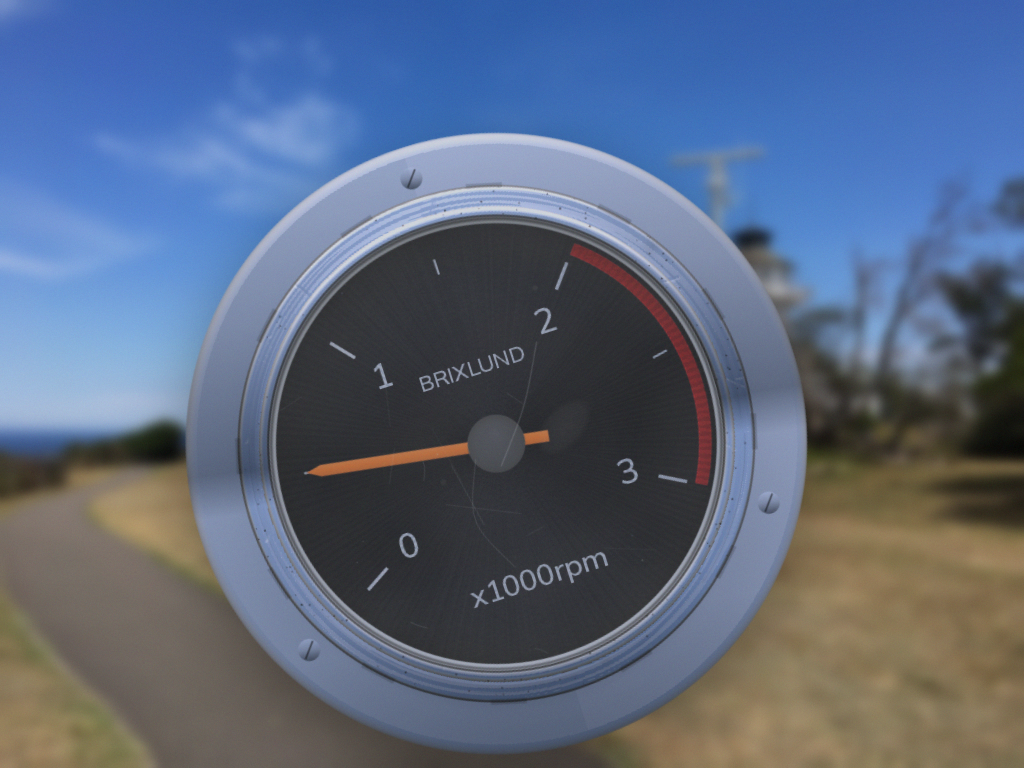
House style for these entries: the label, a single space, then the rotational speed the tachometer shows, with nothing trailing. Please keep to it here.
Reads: 500 rpm
